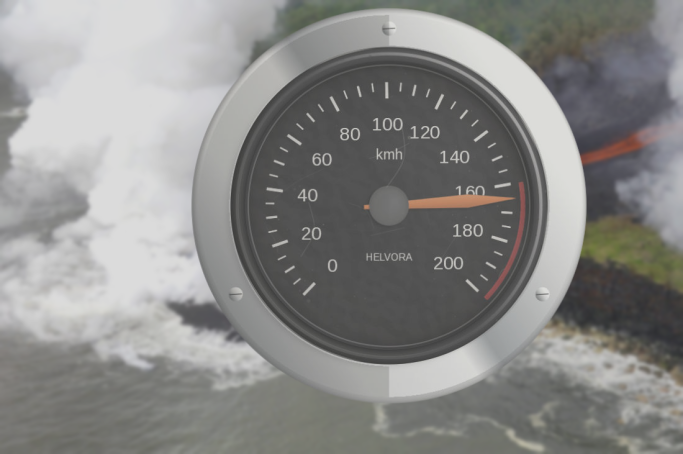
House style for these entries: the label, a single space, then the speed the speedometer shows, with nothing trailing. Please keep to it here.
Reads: 165 km/h
